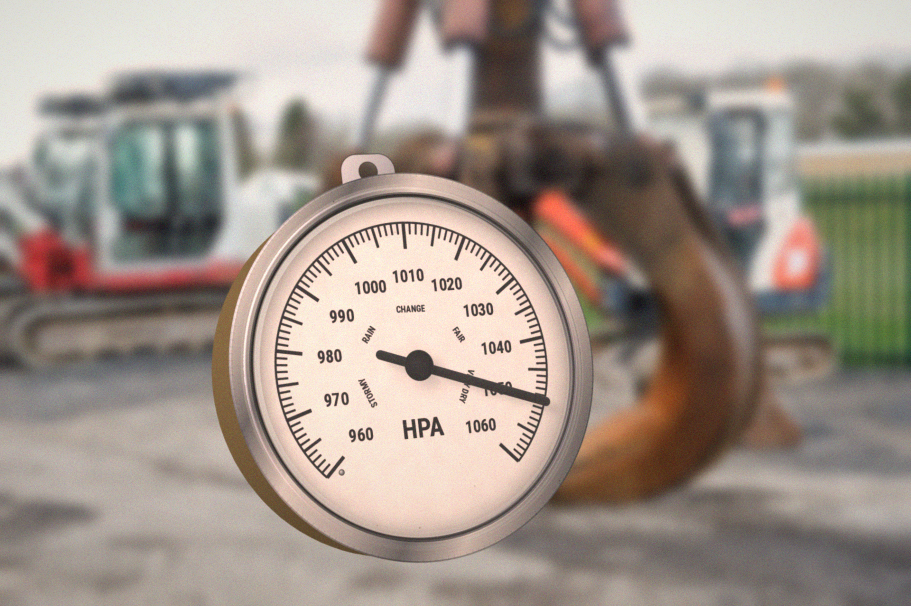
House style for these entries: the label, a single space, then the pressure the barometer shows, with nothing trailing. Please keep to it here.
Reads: 1050 hPa
